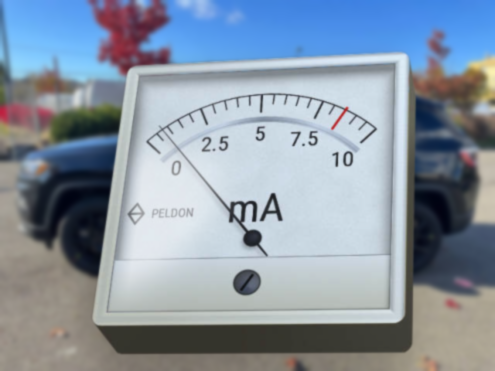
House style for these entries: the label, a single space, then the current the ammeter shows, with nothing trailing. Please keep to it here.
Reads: 0.75 mA
